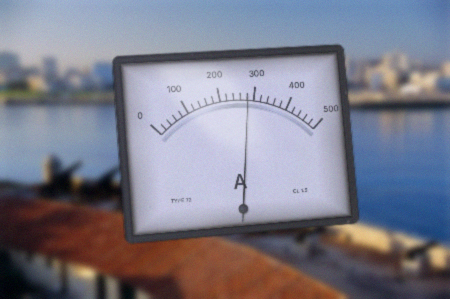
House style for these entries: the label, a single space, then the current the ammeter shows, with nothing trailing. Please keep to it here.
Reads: 280 A
